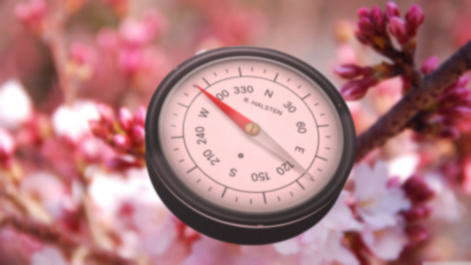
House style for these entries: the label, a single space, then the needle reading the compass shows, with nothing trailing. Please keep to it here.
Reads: 290 °
